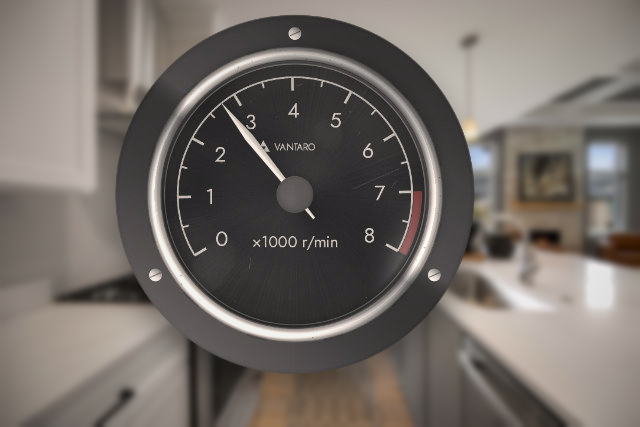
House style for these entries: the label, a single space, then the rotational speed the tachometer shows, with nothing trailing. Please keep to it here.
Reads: 2750 rpm
